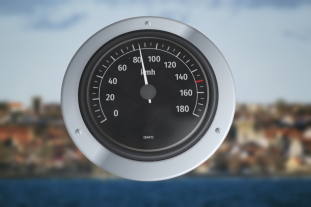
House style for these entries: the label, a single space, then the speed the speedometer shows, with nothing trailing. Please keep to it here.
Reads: 85 km/h
